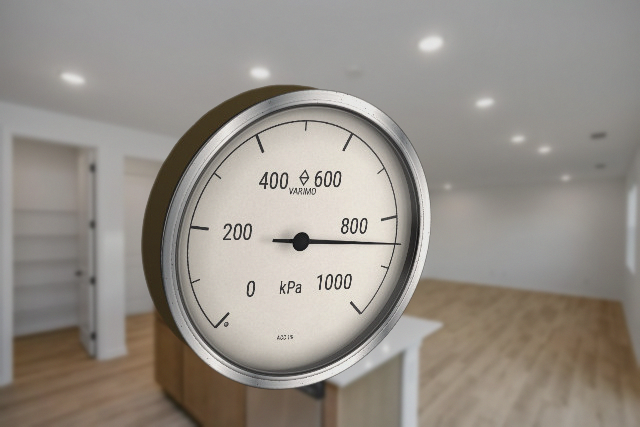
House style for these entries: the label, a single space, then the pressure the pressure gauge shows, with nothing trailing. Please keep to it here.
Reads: 850 kPa
